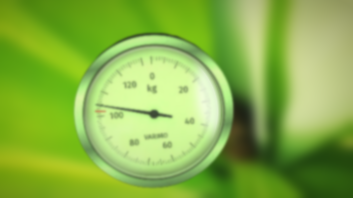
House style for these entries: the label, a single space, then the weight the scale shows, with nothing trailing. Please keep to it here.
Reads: 105 kg
